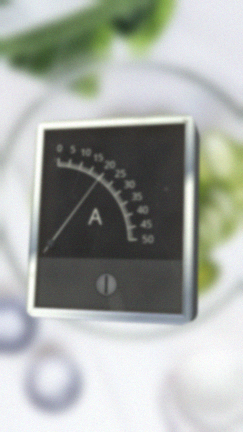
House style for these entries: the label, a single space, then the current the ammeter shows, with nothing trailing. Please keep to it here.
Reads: 20 A
